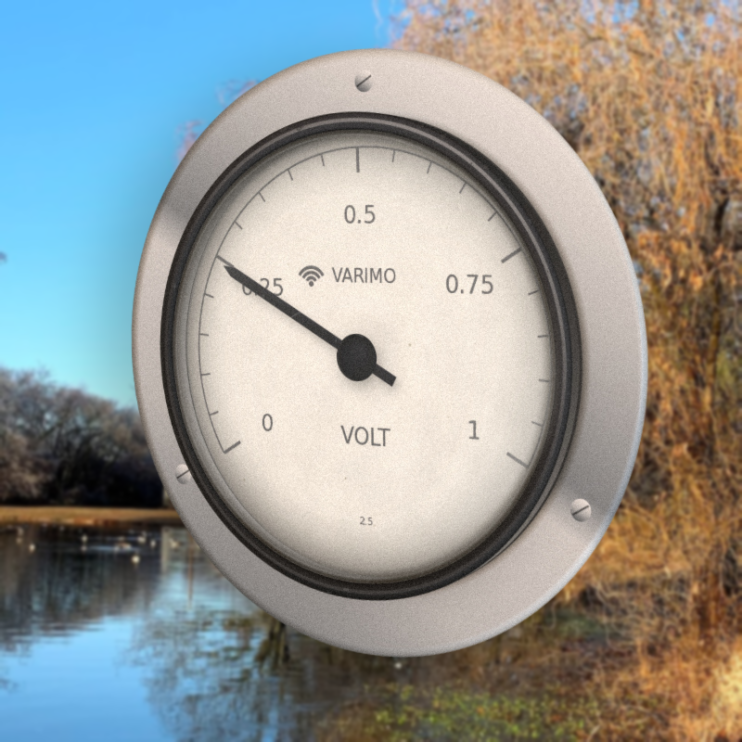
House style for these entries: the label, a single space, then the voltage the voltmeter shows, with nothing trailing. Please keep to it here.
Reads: 0.25 V
